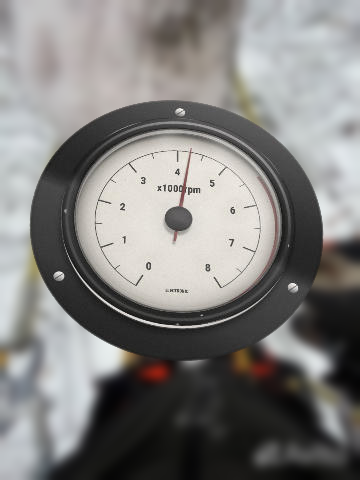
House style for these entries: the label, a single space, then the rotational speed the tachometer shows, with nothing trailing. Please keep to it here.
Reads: 4250 rpm
